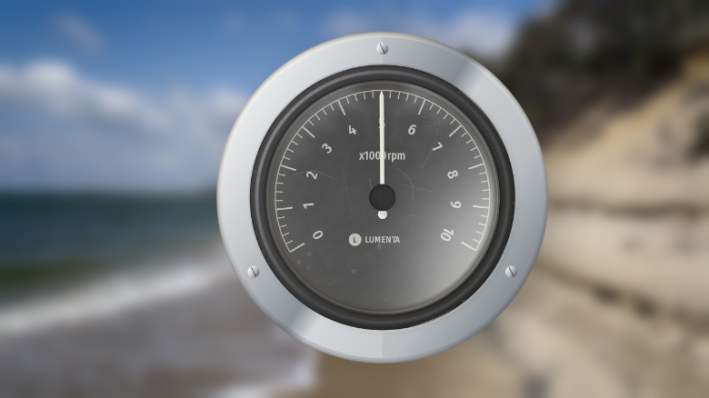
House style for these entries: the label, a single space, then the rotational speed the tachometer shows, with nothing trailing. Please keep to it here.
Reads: 5000 rpm
